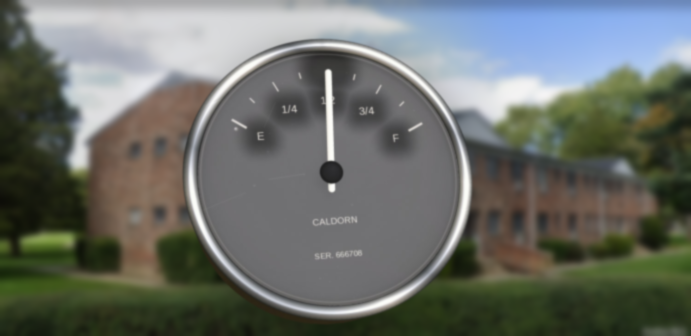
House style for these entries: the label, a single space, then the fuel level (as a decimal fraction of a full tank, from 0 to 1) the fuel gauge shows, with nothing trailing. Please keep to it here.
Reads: 0.5
